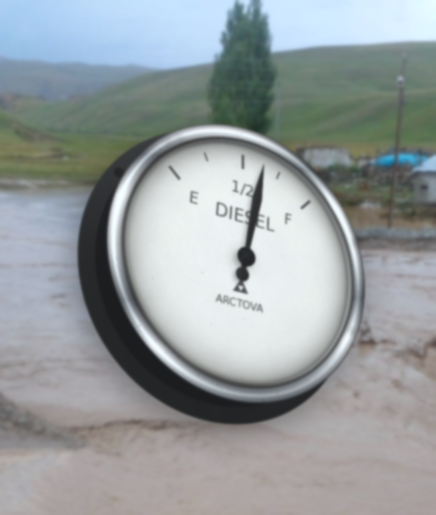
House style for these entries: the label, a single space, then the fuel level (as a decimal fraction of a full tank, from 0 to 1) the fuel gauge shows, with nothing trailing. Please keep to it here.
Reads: 0.625
